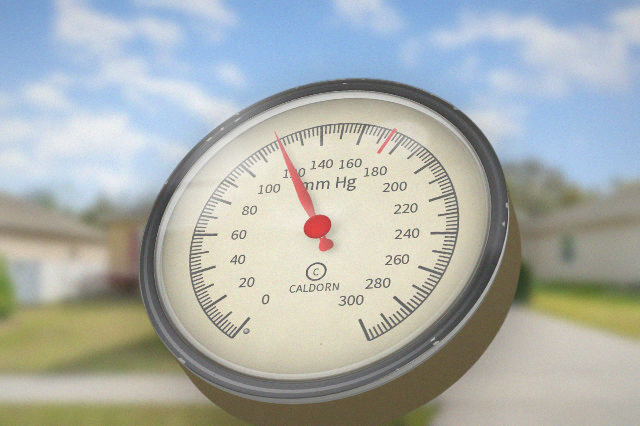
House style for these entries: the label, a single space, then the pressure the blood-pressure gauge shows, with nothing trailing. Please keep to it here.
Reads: 120 mmHg
